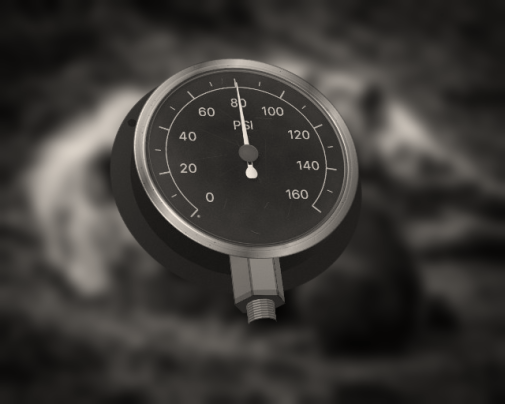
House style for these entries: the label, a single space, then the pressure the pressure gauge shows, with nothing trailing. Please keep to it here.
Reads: 80 psi
